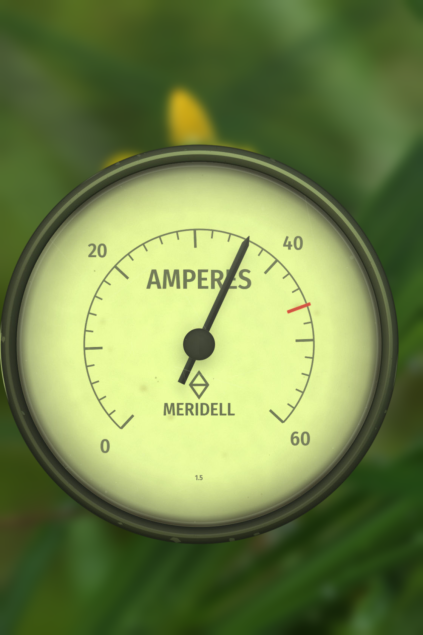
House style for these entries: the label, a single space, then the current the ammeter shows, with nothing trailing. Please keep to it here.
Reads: 36 A
